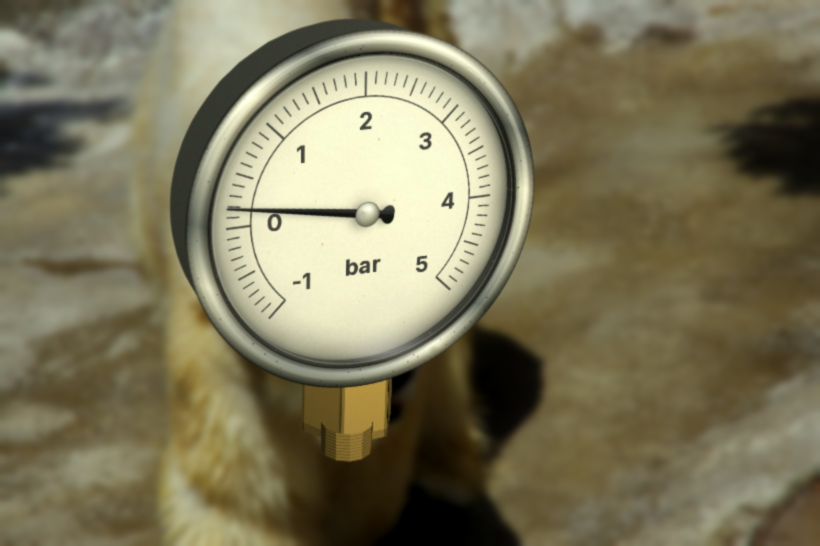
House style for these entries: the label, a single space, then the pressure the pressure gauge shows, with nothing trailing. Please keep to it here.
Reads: 0.2 bar
